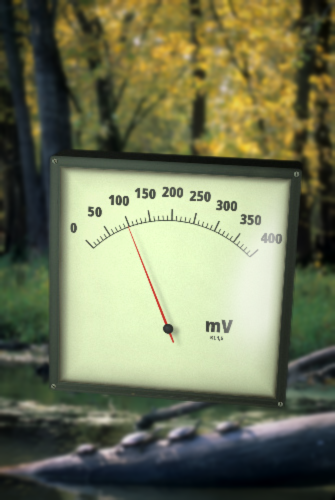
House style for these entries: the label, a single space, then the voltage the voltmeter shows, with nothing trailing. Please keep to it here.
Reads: 100 mV
